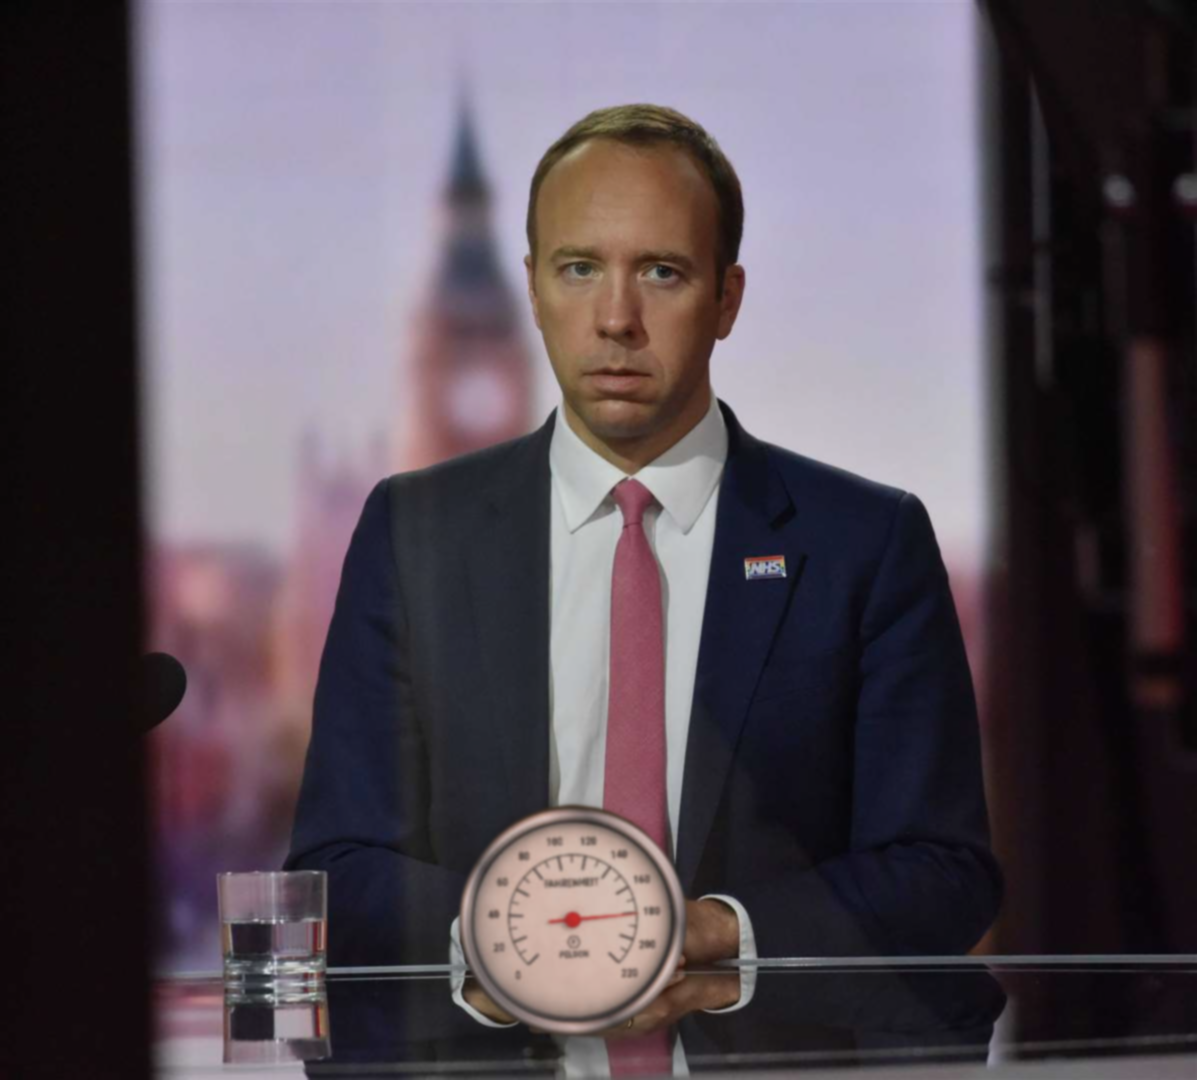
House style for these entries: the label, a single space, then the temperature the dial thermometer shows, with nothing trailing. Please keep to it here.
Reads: 180 °F
